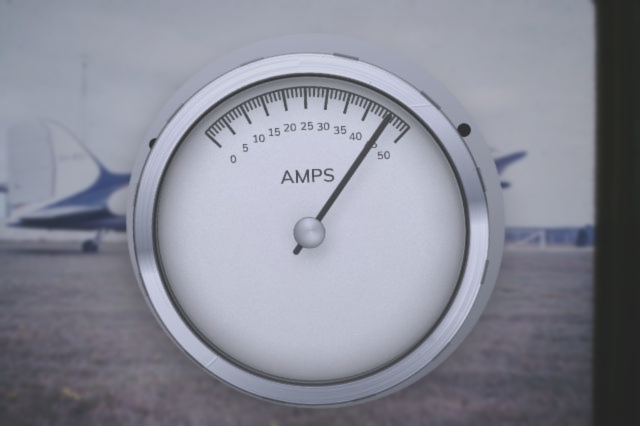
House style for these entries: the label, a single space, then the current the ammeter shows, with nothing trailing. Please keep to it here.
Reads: 45 A
